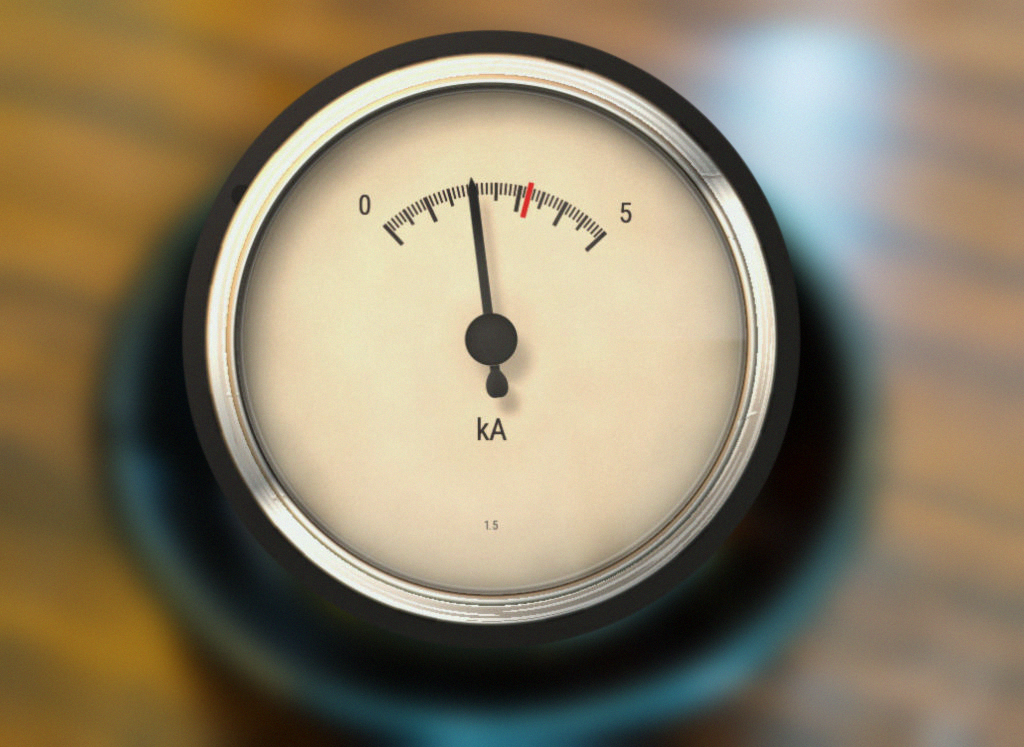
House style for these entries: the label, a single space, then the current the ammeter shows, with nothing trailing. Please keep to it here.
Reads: 2 kA
